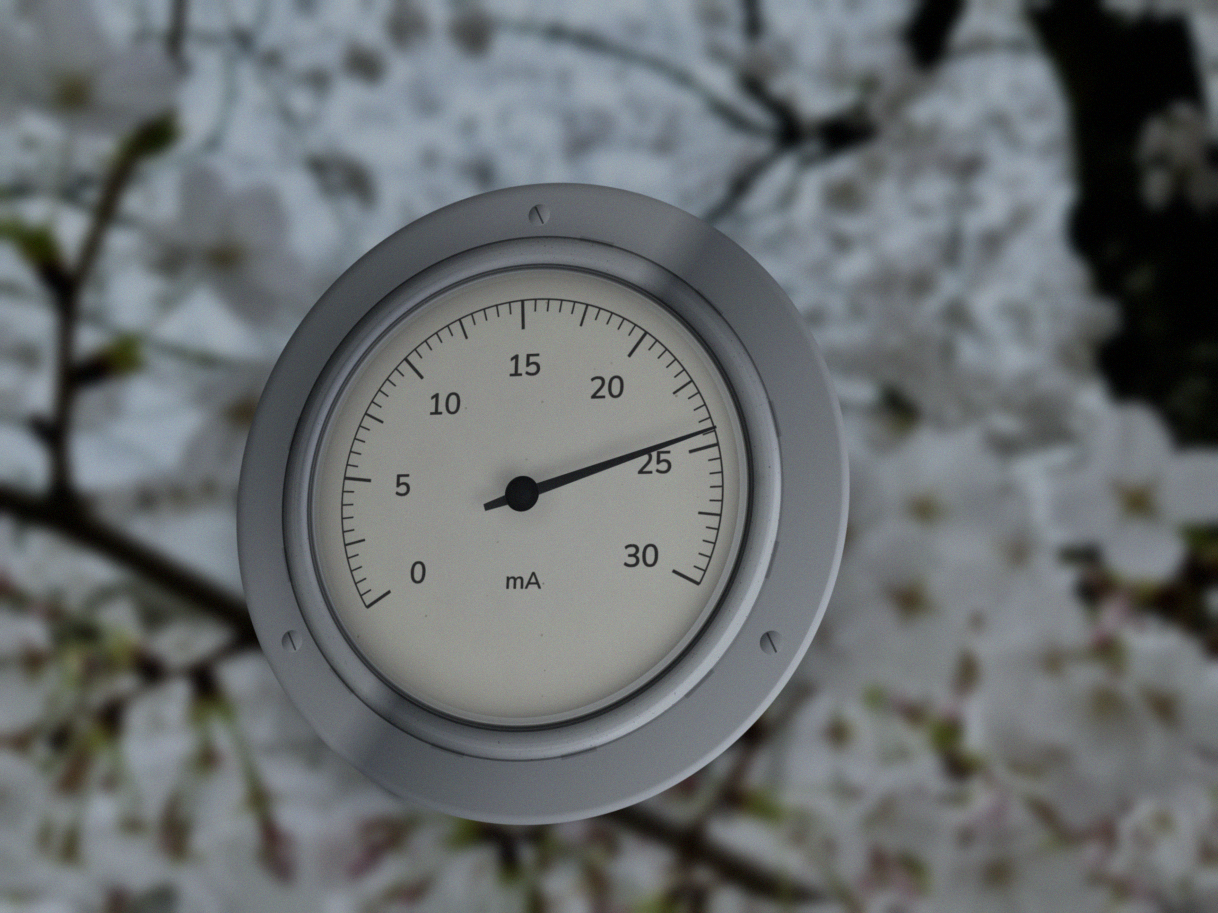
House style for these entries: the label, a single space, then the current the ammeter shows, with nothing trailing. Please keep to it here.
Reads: 24.5 mA
